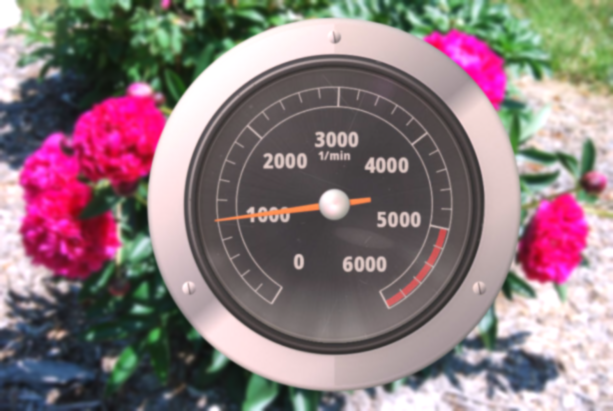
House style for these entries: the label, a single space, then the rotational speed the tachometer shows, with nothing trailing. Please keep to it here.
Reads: 1000 rpm
